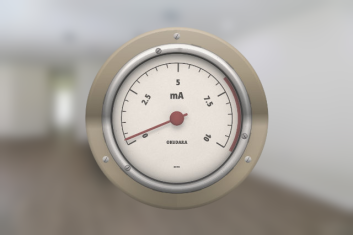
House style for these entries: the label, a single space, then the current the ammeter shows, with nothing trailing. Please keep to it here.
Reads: 0.25 mA
